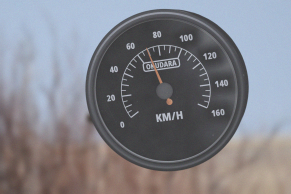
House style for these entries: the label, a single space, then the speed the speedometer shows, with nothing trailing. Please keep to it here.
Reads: 70 km/h
